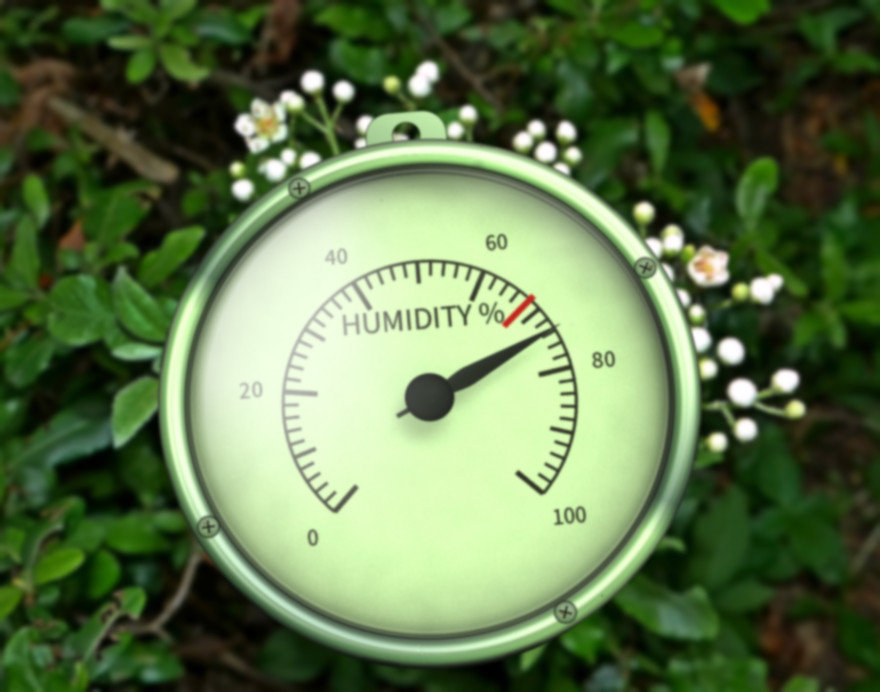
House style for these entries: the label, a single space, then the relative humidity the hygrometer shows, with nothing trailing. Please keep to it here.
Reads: 74 %
